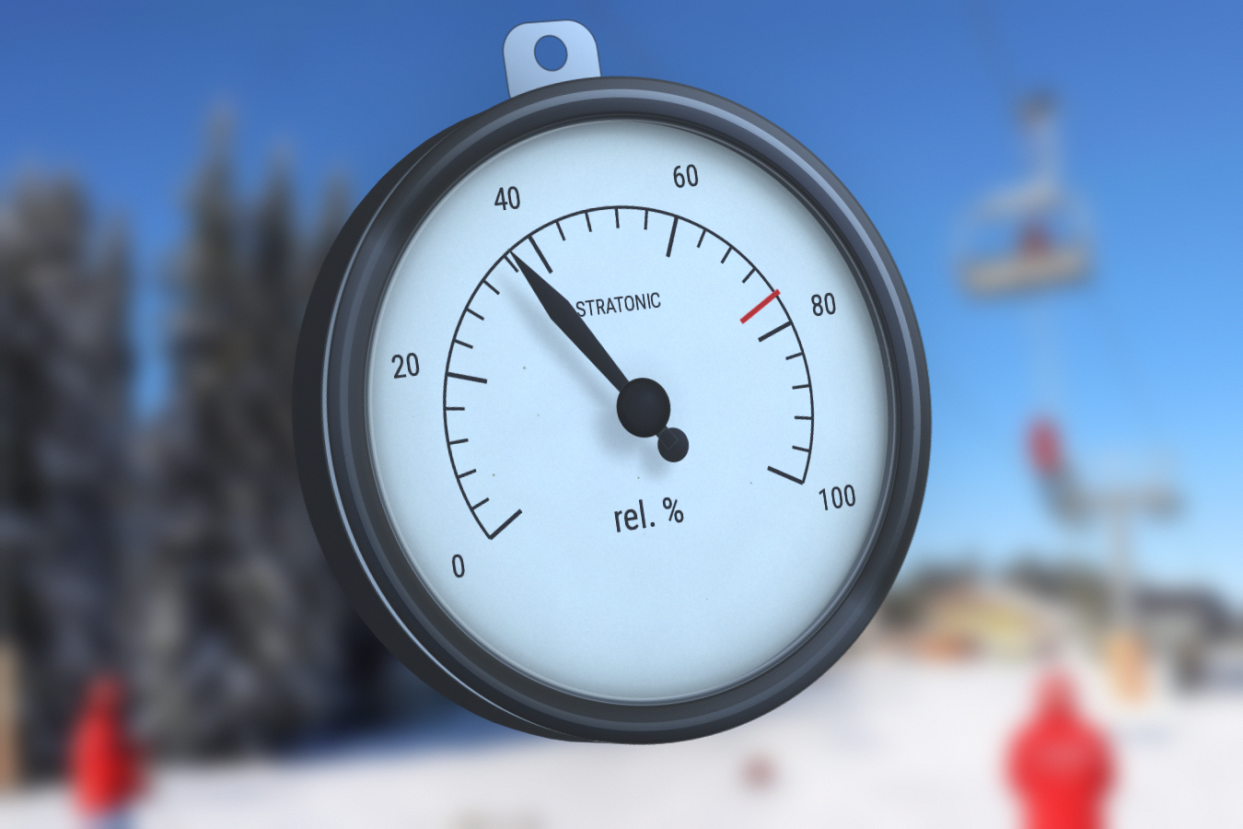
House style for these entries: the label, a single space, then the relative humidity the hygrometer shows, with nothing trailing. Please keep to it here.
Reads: 36 %
